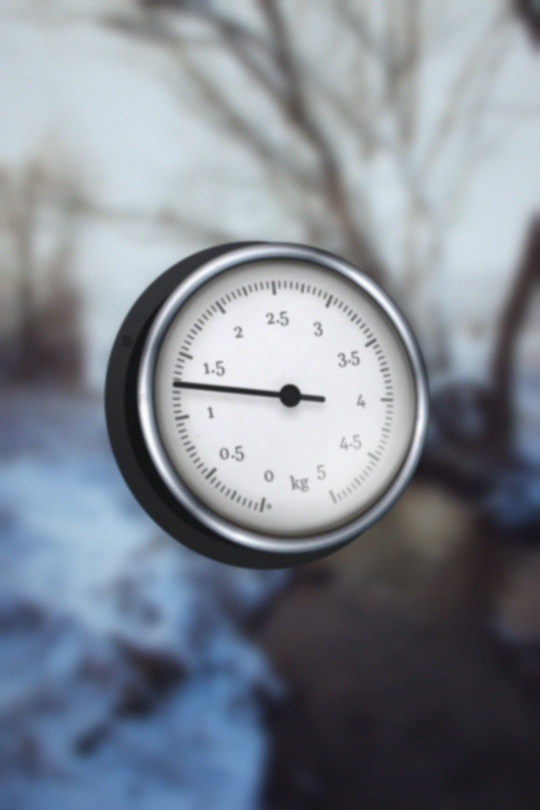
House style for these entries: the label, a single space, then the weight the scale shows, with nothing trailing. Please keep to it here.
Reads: 1.25 kg
